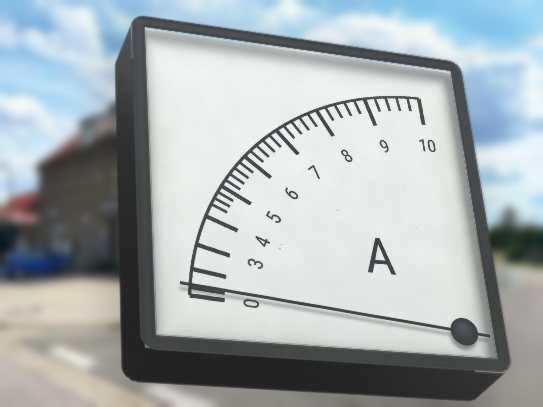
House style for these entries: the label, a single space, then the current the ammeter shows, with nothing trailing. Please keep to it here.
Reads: 1 A
